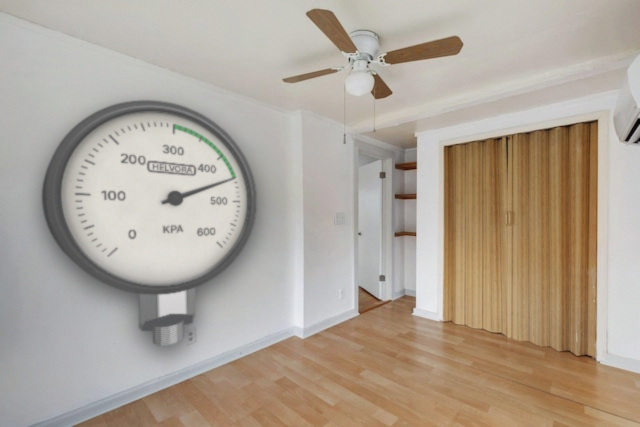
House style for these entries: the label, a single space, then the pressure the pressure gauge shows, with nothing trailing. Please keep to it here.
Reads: 450 kPa
